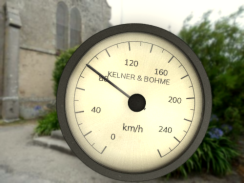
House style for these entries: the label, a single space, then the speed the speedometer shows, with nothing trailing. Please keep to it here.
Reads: 80 km/h
